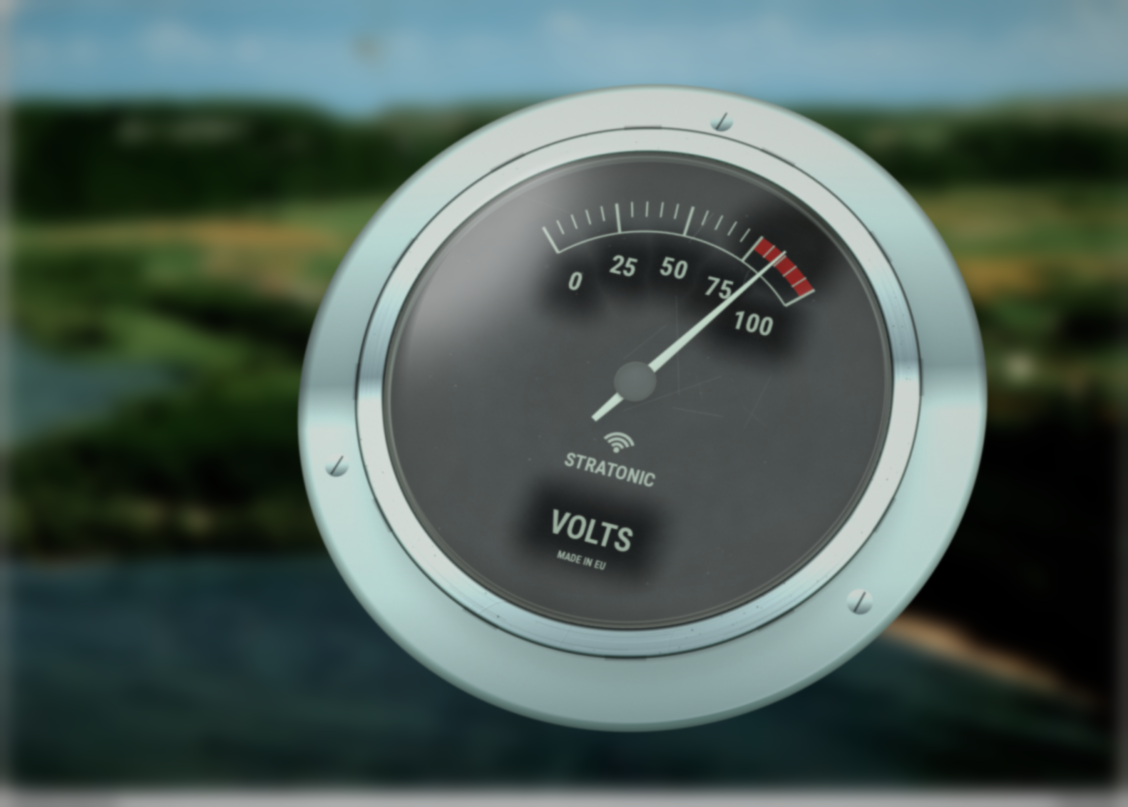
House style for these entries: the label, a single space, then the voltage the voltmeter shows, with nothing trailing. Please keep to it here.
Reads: 85 V
